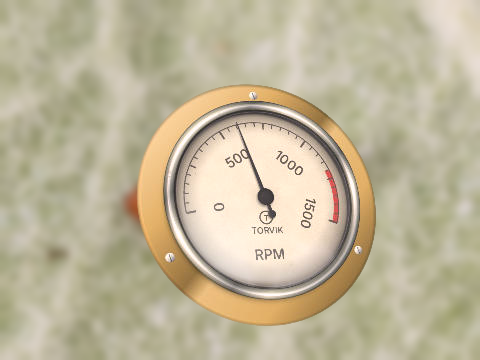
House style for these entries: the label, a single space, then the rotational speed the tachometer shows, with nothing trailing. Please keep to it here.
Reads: 600 rpm
